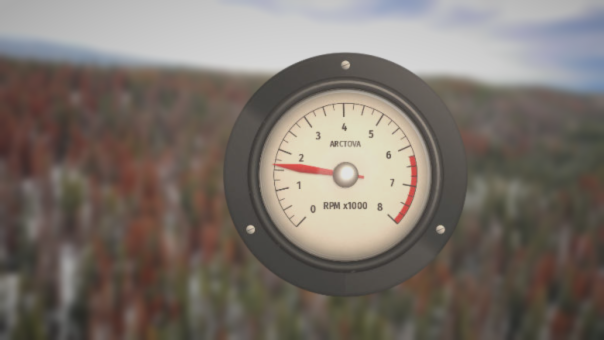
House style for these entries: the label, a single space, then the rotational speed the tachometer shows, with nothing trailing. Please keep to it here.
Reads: 1625 rpm
